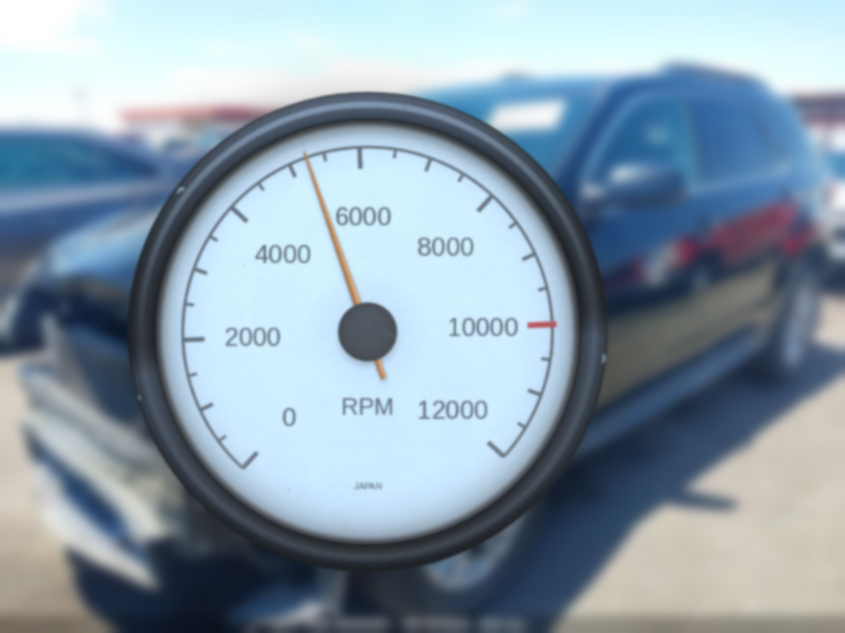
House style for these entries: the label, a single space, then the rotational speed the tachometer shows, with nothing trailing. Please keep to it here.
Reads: 5250 rpm
